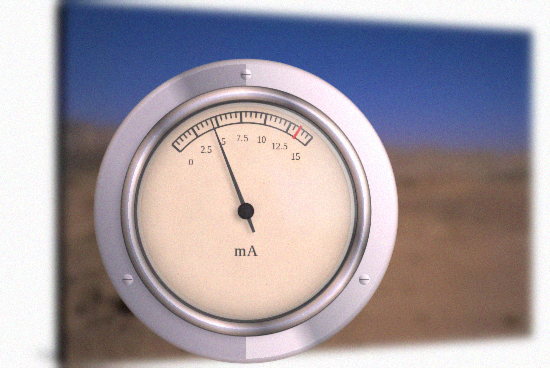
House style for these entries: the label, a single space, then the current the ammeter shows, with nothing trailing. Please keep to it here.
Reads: 4.5 mA
